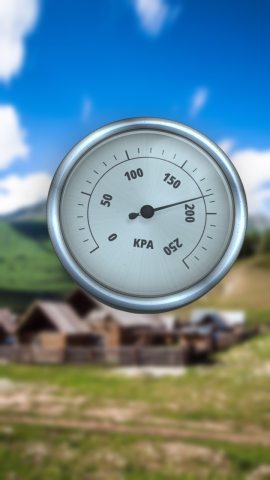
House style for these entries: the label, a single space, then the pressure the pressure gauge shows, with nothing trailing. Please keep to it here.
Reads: 185 kPa
